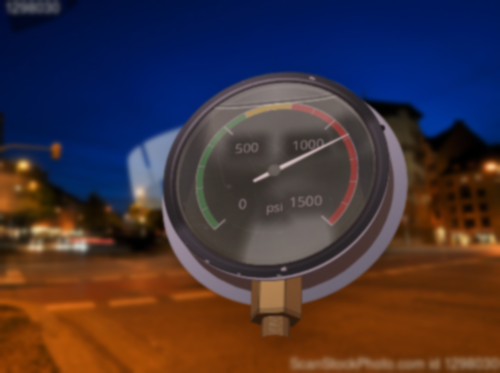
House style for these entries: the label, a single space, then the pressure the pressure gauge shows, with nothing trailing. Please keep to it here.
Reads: 1100 psi
